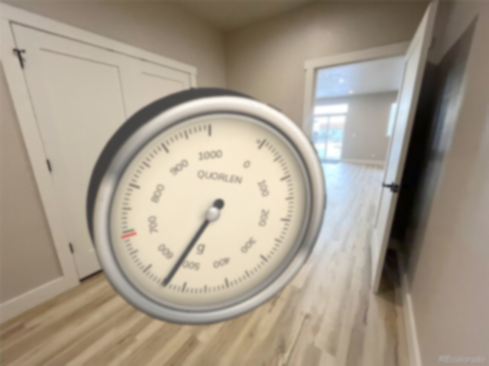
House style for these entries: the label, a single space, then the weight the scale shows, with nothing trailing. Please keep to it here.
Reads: 550 g
